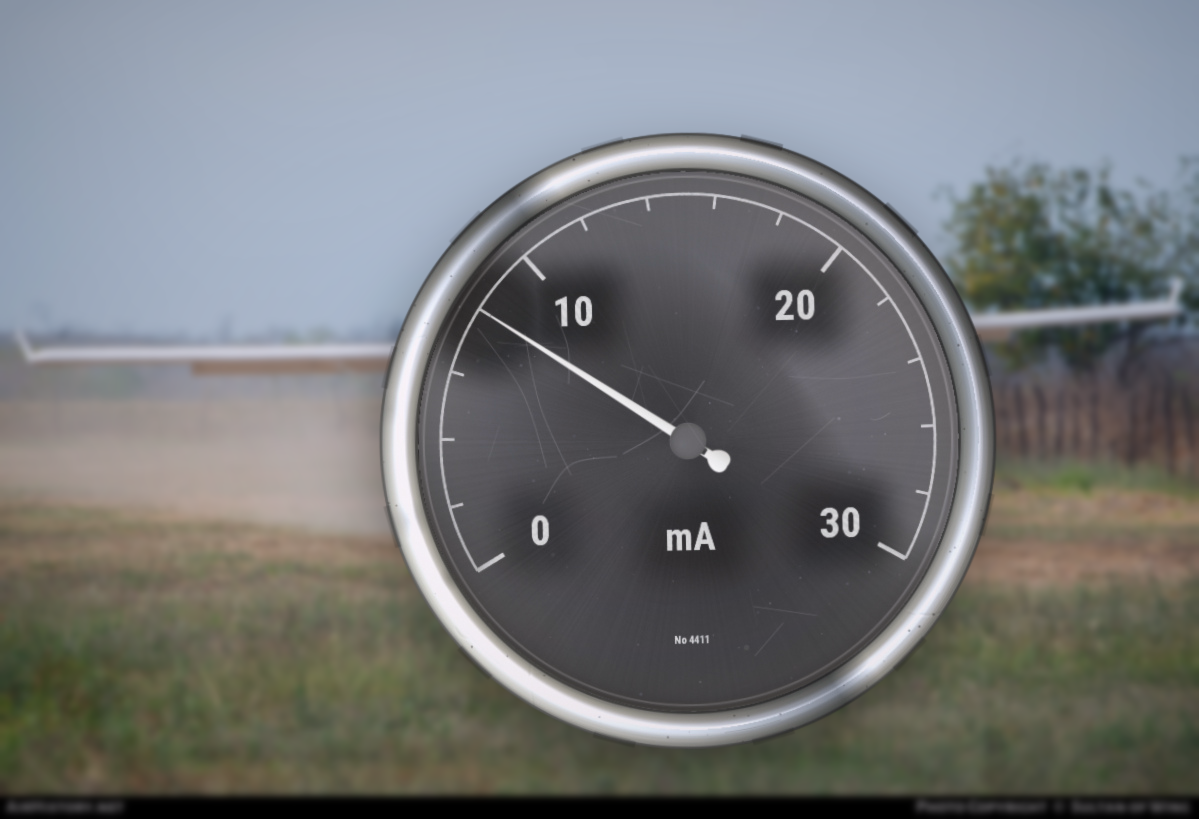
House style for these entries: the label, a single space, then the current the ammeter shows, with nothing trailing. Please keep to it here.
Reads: 8 mA
